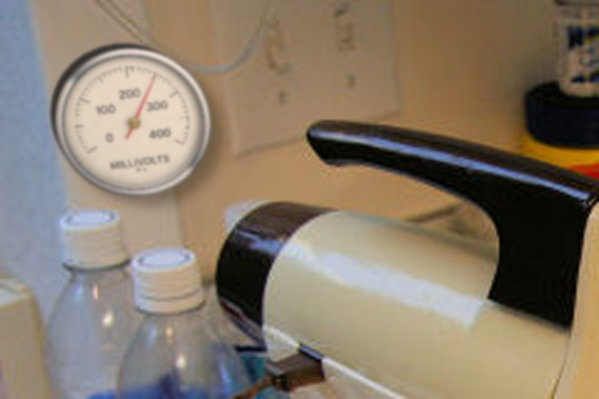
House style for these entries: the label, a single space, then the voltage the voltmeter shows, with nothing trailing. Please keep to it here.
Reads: 250 mV
